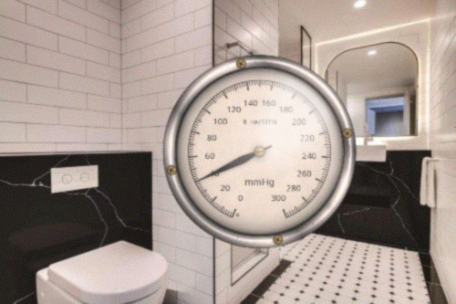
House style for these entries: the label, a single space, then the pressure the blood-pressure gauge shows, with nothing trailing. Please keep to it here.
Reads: 40 mmHg
